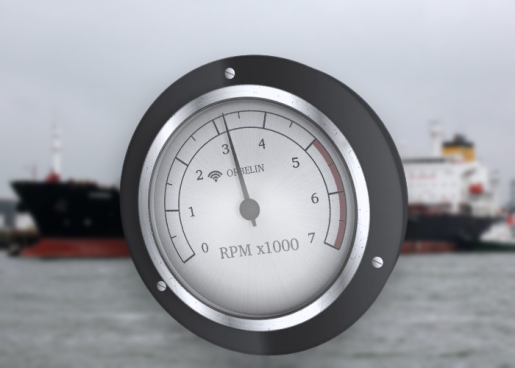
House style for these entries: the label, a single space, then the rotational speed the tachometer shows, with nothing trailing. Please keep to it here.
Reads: 3250 rpm
